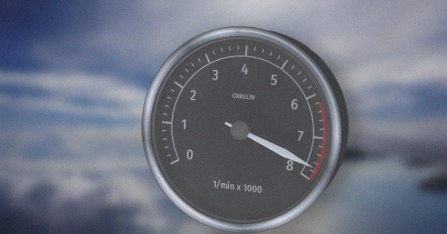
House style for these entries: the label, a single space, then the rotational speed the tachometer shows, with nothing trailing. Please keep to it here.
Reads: 7700 rpm
